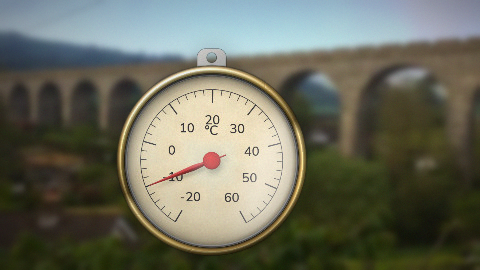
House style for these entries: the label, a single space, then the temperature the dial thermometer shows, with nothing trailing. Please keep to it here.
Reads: -10 °C
